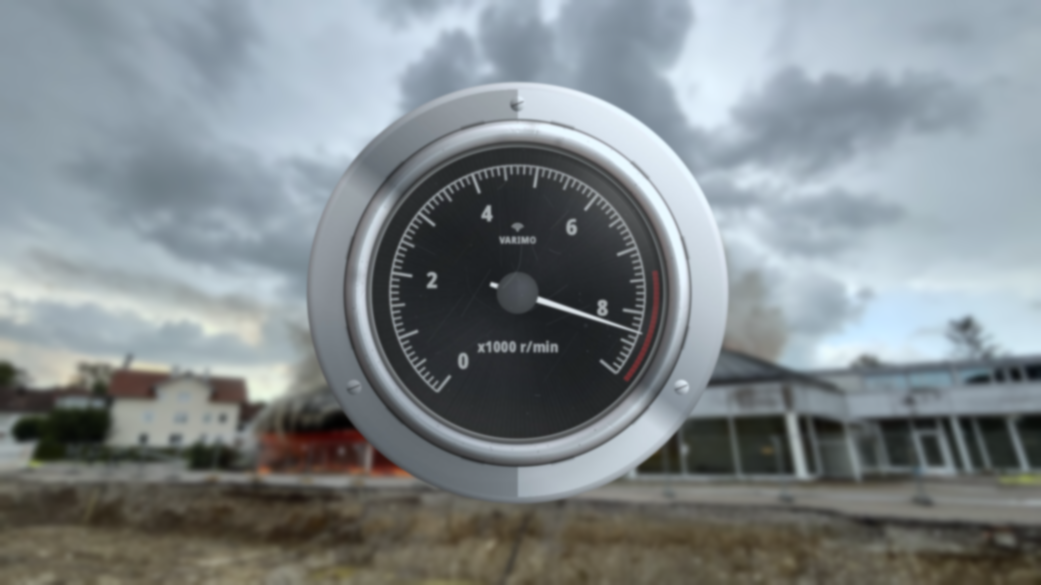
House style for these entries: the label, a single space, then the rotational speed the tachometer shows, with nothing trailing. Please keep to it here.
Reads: 8300 rpm
